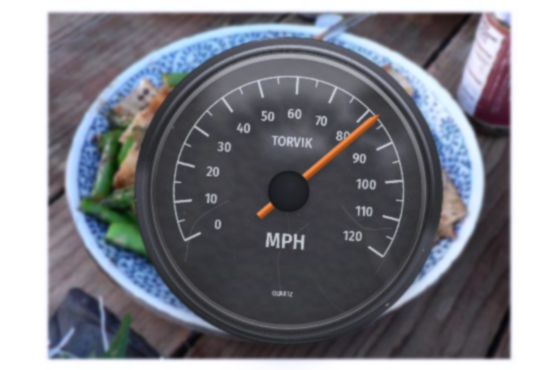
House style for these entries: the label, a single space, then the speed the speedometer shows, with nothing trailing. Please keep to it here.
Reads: 82.5 mph
